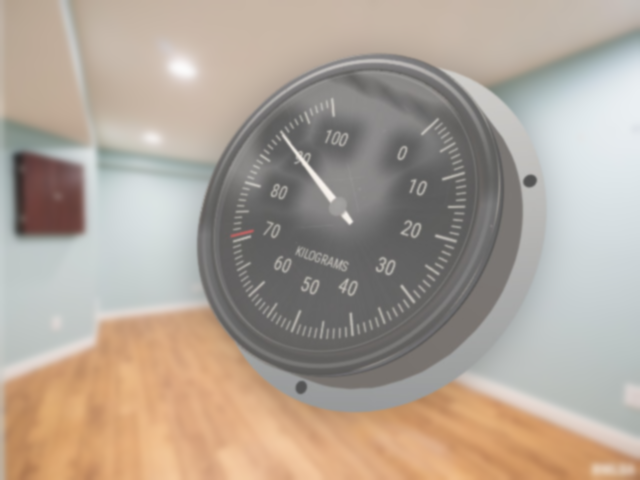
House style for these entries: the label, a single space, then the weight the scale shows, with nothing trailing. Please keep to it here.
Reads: 90 kg
